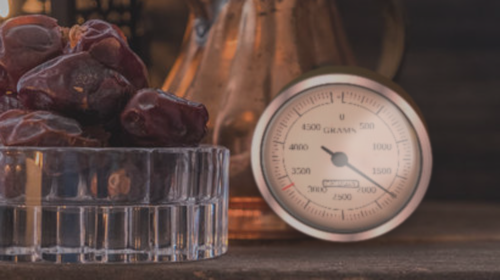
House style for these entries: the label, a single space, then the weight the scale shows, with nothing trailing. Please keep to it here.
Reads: 1750 g
